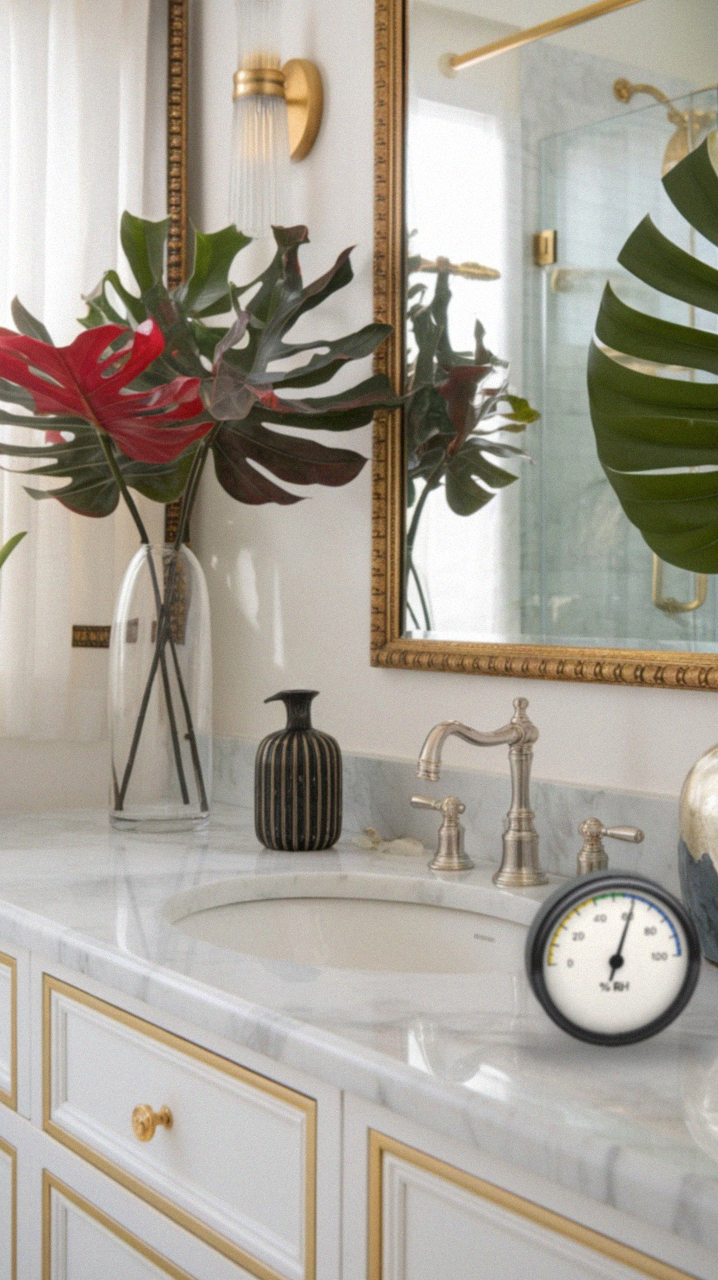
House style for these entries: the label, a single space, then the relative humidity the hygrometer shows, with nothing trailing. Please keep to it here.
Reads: 60 %
